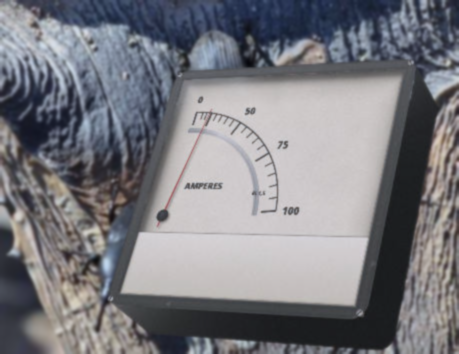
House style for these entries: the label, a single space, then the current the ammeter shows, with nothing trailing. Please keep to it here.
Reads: 25 A
